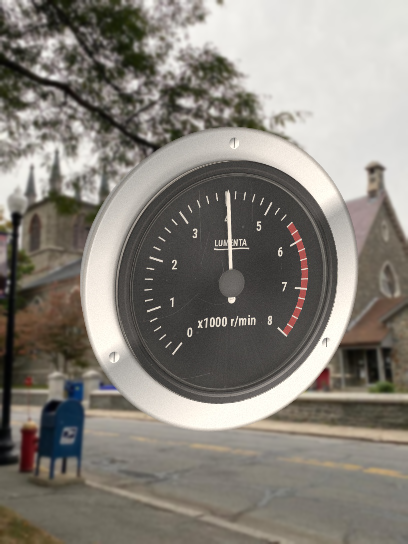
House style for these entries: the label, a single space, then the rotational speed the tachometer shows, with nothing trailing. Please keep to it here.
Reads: 4000 rpm
